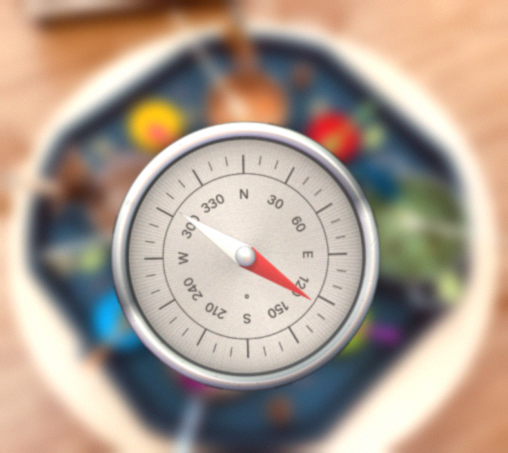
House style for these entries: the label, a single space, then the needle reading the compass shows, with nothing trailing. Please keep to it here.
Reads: 125 °
